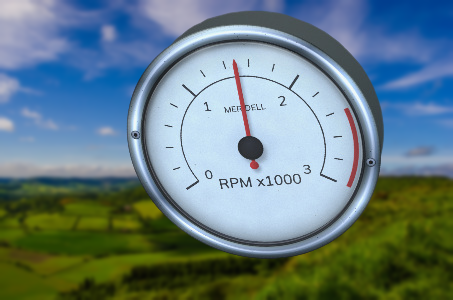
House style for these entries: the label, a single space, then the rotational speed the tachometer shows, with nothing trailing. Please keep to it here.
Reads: 1500 rpm
